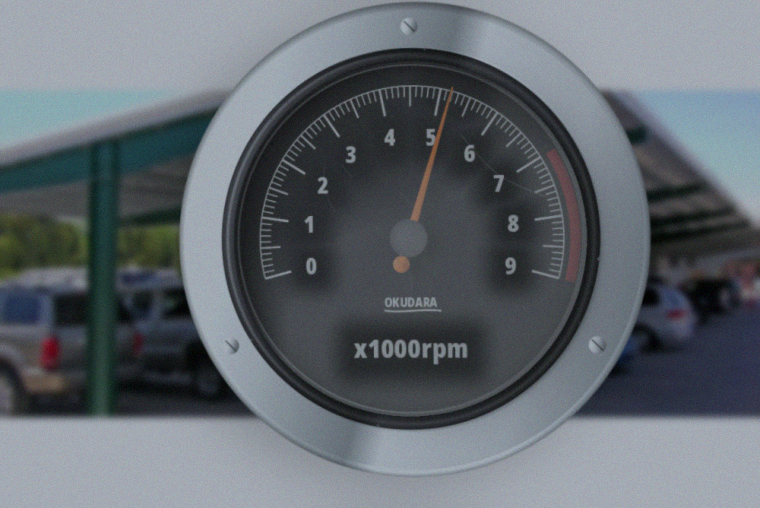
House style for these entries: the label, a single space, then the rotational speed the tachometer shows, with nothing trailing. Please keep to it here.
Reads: 5200 rpm
